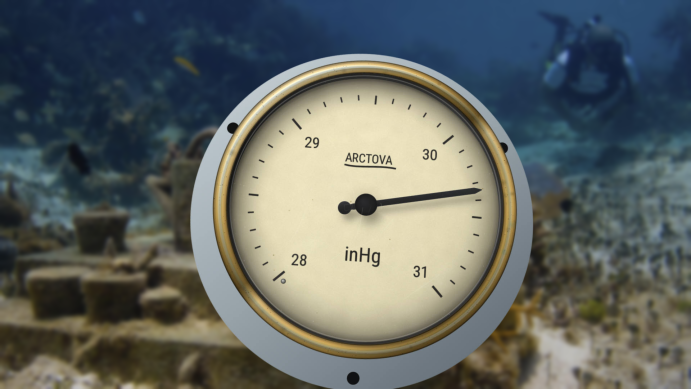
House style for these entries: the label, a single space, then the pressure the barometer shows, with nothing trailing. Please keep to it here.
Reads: 30.35 inHg
